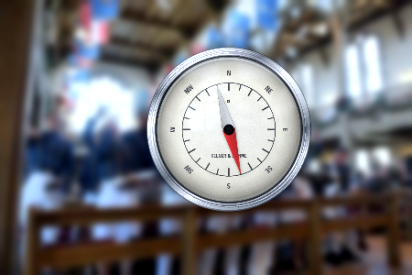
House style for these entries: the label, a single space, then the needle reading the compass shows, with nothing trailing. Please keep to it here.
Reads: 165 °
